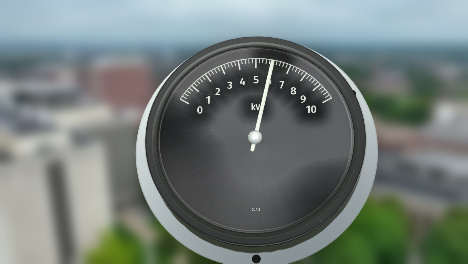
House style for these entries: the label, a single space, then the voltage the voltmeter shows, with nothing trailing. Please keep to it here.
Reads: 6 kV
